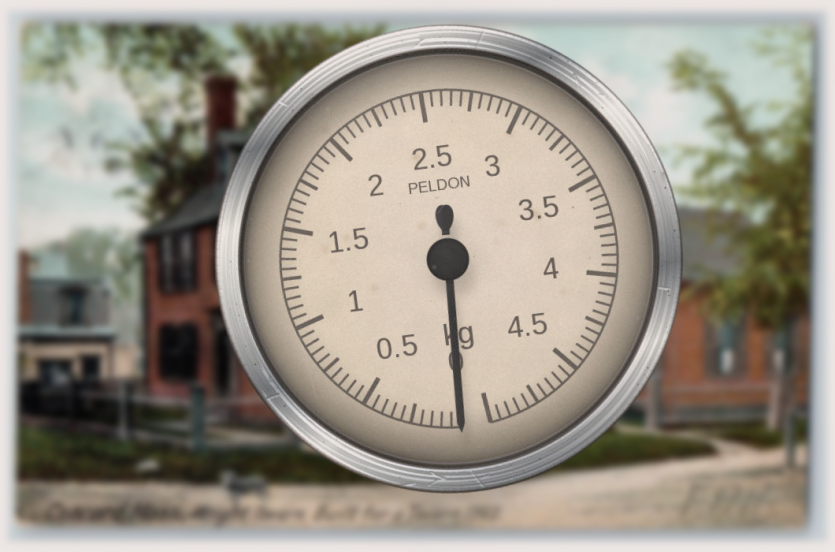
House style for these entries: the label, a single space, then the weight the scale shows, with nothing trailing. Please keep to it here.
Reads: 0 kg
